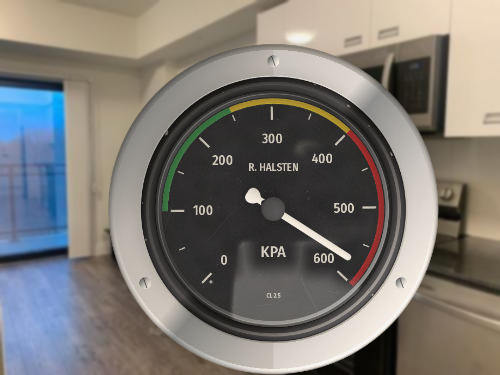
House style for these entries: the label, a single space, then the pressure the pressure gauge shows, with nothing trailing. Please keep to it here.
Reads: 575 kPa
